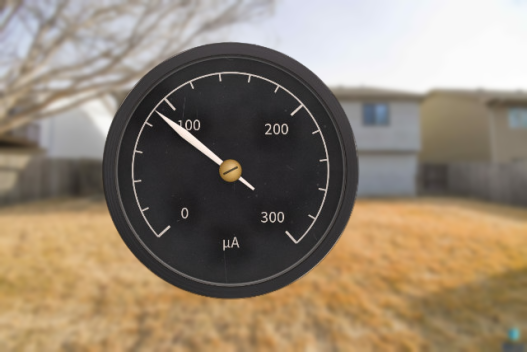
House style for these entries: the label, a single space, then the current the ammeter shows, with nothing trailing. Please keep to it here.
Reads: 90 µA
